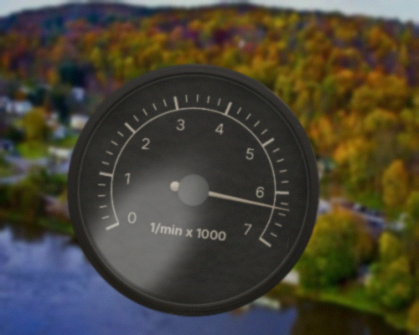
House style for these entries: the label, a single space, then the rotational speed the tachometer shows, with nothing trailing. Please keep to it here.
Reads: 6300 rpm
